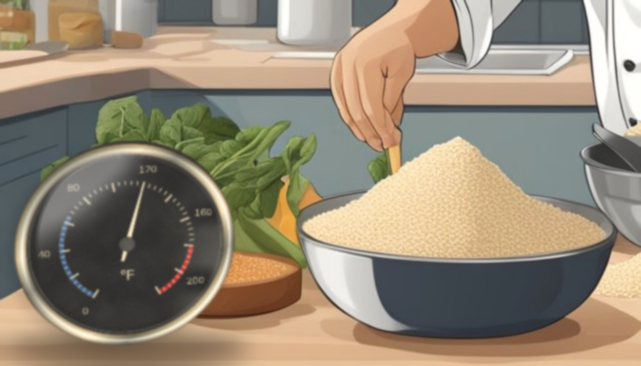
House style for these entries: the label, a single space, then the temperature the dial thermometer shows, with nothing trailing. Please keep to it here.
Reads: 120 °F
